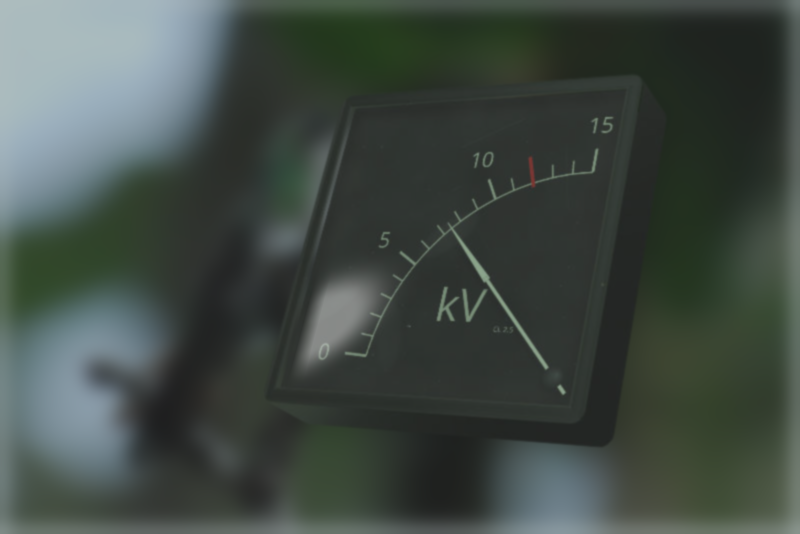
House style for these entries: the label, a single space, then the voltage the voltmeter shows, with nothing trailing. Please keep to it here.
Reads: 7.5 kV
